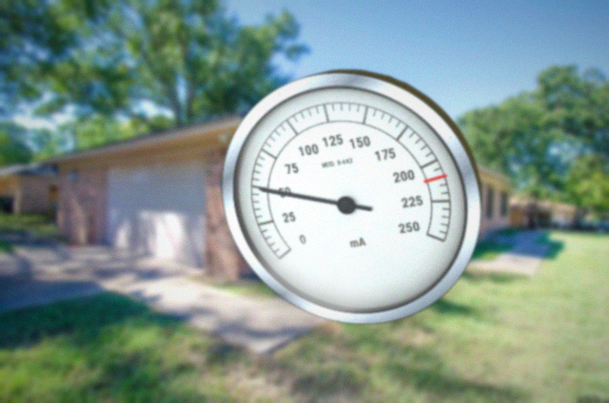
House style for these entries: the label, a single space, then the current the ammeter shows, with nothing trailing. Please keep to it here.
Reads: 50 mA
